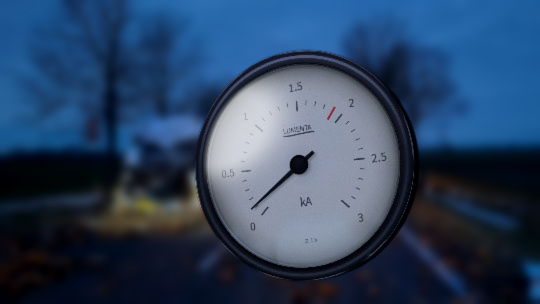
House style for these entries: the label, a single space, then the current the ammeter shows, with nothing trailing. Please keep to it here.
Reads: 0.1 kA
